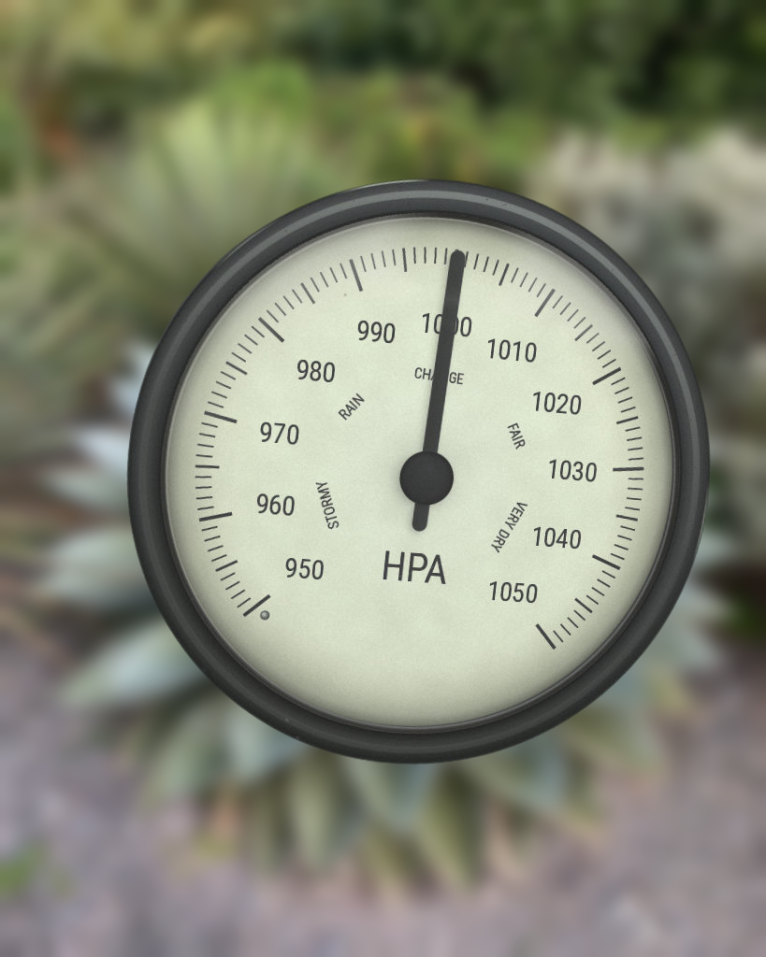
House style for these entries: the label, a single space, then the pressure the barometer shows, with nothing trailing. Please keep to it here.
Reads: 1000 hPa
